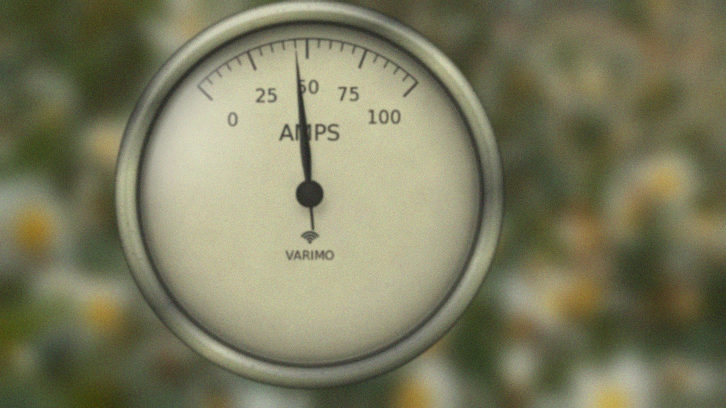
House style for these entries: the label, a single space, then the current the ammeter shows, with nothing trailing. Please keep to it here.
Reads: 45 A
